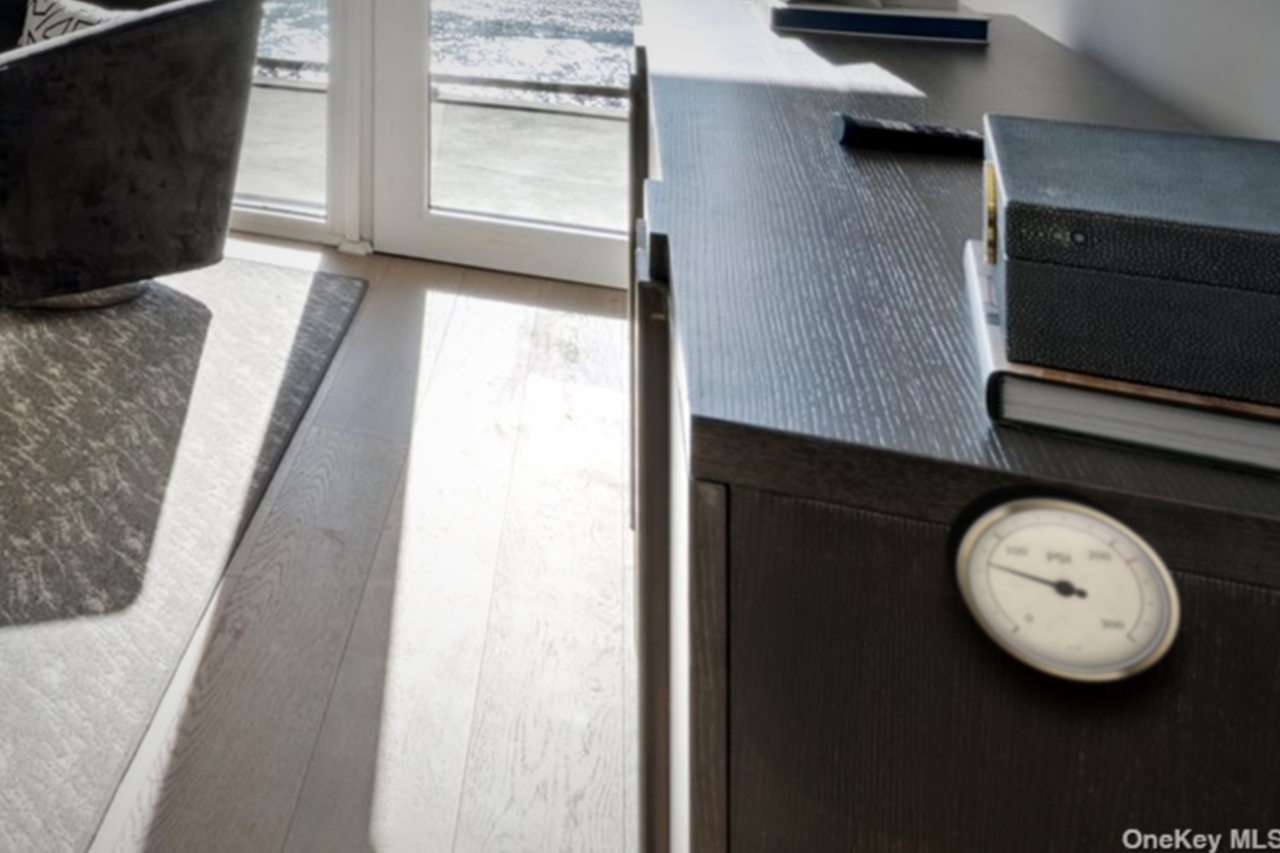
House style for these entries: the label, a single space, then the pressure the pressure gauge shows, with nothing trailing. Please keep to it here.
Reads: 70 psi
